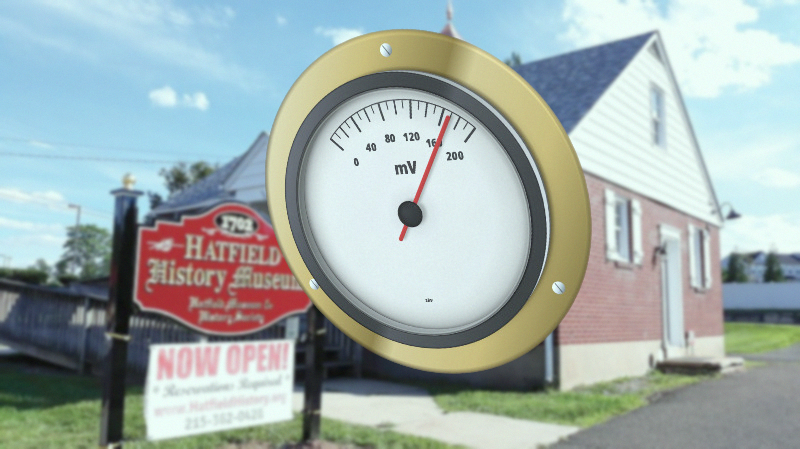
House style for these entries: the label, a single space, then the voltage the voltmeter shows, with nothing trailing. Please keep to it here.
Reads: 170 mV
